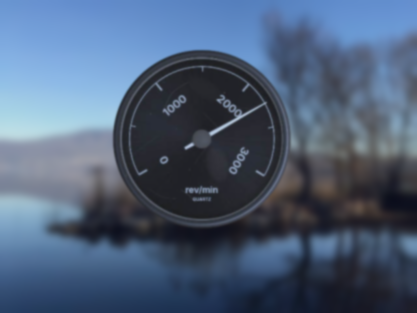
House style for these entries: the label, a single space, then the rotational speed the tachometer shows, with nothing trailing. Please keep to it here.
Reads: 2250 rpm
